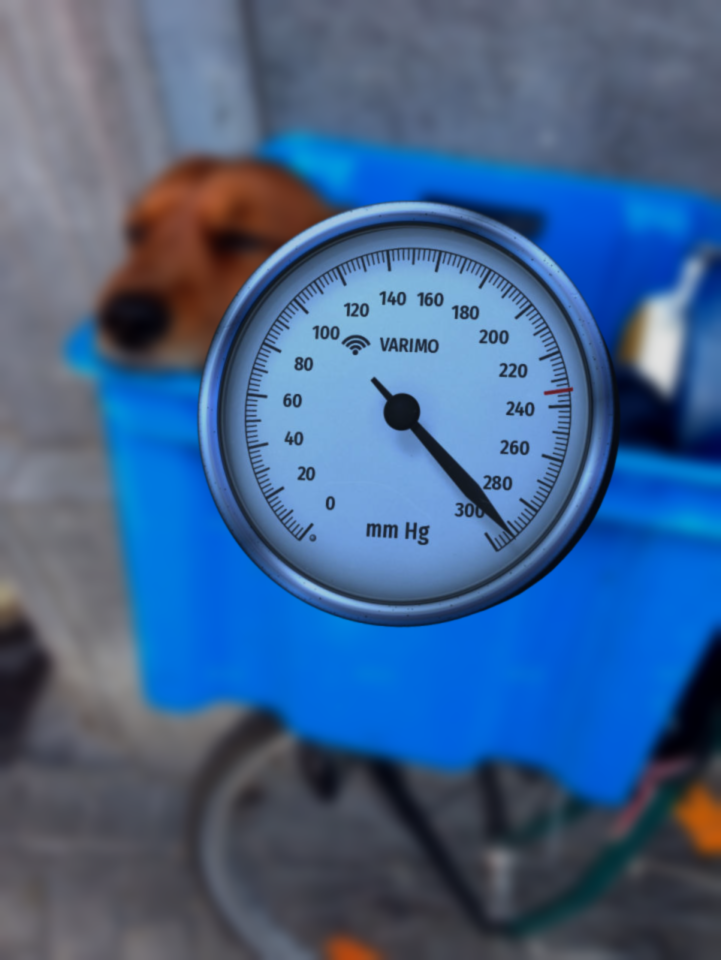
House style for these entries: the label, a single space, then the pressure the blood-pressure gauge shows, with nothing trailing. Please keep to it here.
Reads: 292 mmHg
